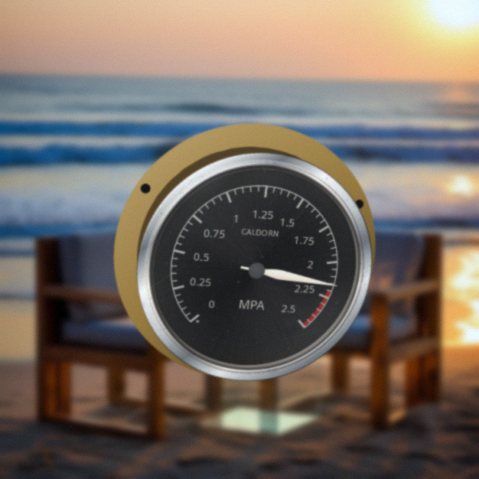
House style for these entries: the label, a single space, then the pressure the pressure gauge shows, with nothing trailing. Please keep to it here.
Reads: 2.15 MPa
